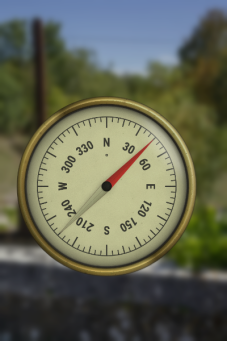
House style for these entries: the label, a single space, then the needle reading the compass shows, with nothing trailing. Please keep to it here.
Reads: 45 °
